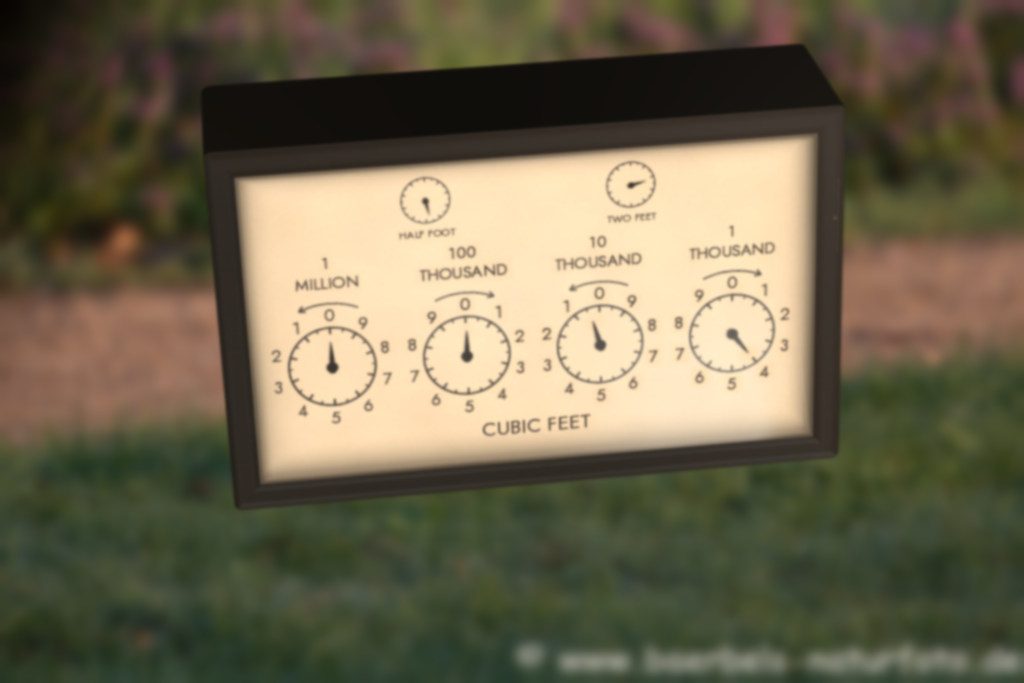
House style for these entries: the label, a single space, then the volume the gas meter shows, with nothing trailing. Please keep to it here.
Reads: 400 ft³
